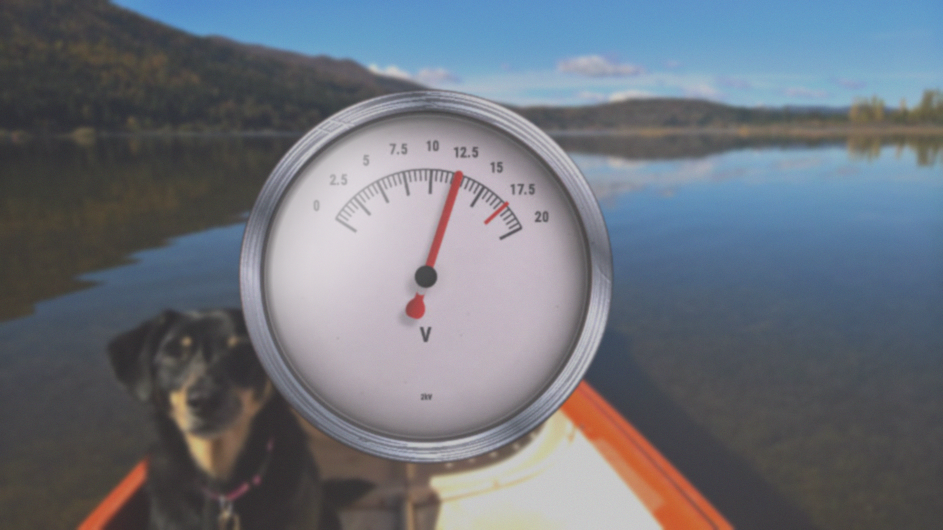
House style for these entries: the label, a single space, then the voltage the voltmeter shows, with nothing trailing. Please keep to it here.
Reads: 12.5 V
